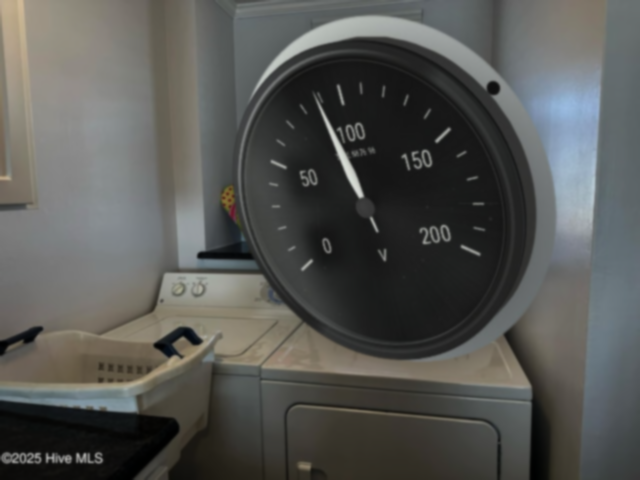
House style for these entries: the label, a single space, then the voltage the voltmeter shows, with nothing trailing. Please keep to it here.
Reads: 90 V
